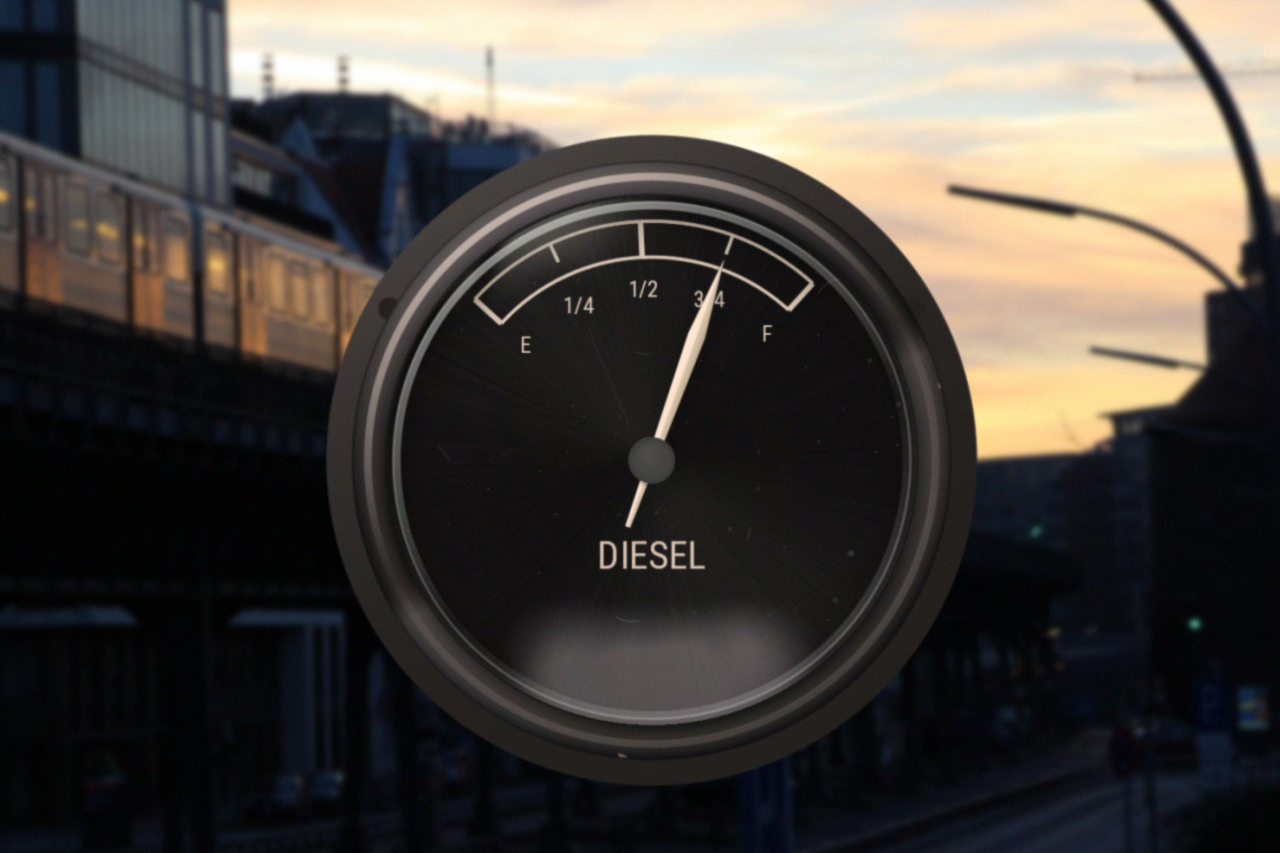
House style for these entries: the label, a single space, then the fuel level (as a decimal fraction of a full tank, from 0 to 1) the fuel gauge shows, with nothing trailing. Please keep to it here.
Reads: 0.75
